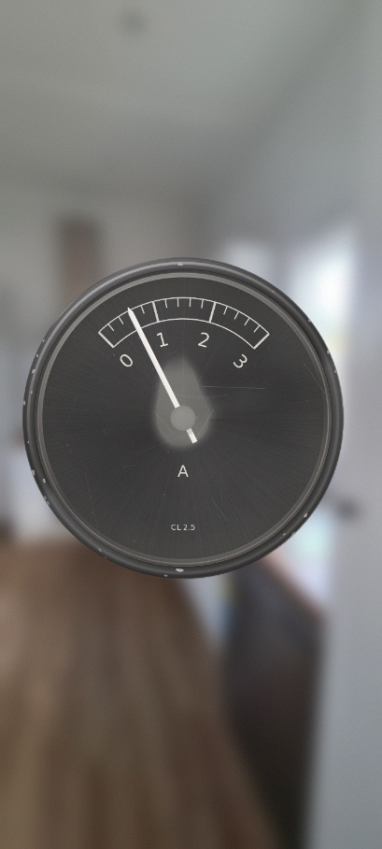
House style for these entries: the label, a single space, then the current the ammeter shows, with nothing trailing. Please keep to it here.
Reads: 0.6 A
